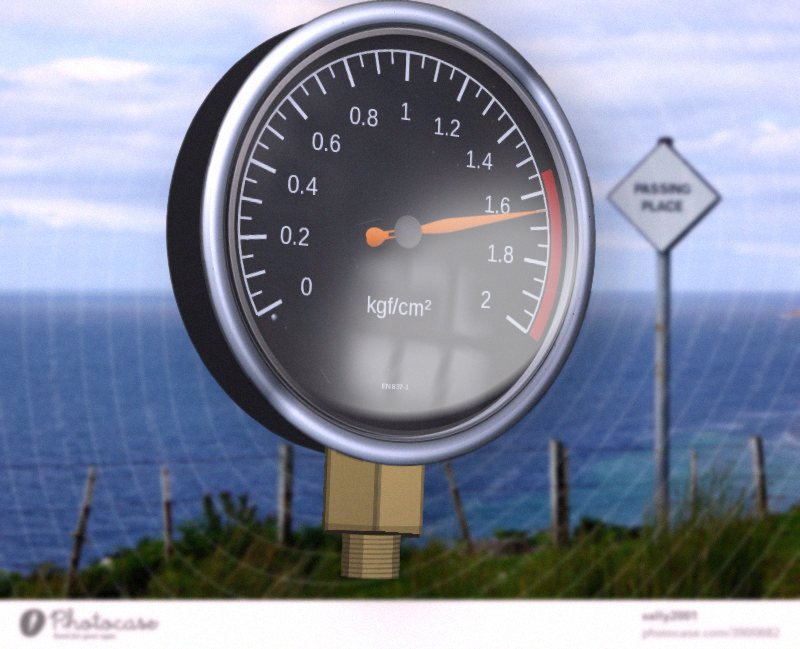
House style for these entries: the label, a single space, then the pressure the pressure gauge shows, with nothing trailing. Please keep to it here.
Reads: 1.65 kg/cm²
